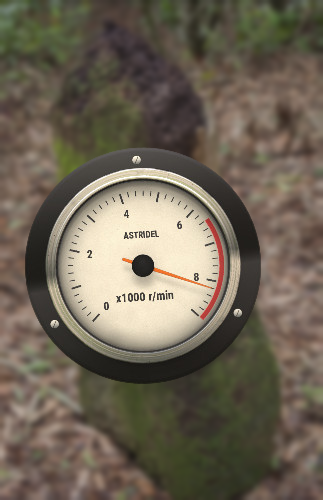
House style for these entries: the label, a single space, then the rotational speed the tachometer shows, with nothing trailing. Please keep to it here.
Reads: 8200 rpm
